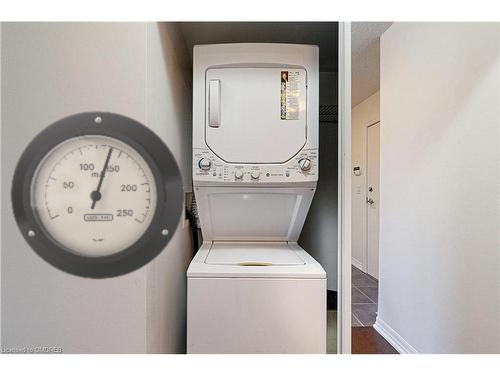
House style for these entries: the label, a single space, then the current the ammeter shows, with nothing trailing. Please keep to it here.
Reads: 140 mA
